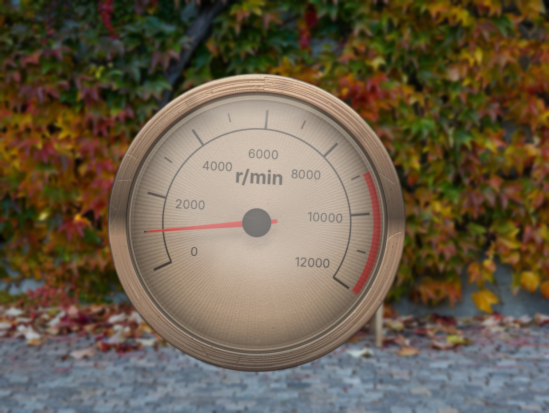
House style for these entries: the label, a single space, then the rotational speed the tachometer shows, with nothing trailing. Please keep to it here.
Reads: 1000 rpm
